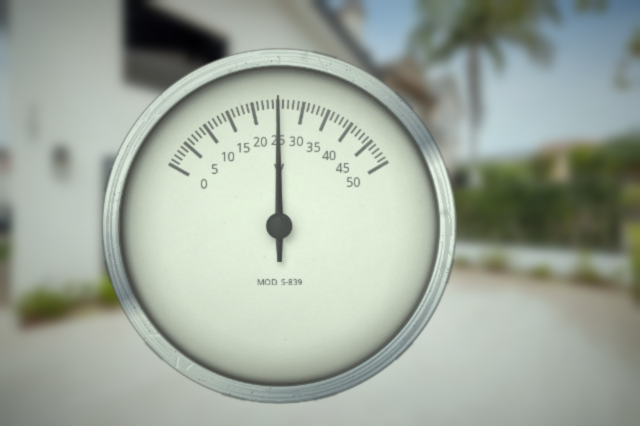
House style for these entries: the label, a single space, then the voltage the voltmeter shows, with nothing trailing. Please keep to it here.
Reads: 25 V
